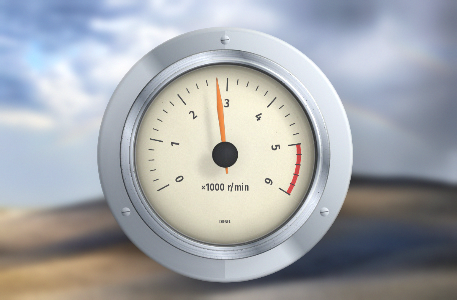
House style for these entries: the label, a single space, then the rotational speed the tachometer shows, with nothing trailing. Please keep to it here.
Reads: 2800 rpm
